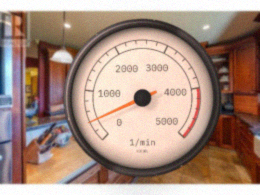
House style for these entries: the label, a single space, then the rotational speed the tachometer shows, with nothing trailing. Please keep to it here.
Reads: 400 rpm
